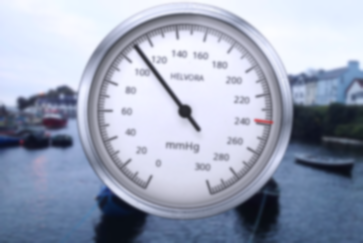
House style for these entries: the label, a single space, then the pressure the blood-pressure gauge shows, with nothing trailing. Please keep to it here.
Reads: 110 mmHg
